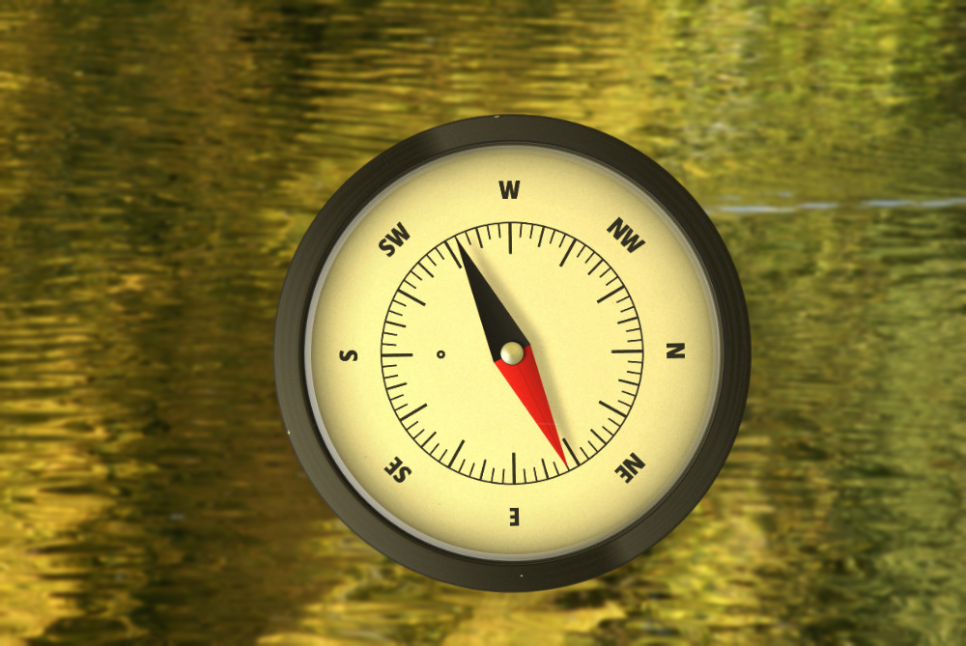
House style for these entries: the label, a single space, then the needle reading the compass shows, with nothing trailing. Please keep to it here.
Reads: 65 °
